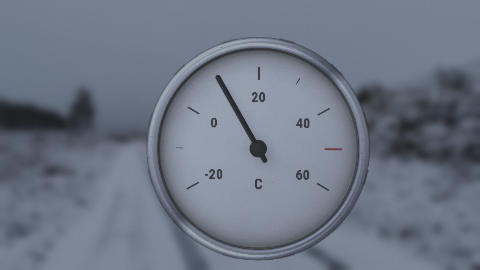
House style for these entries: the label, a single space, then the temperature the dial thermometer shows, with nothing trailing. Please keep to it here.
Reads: 10 °C
